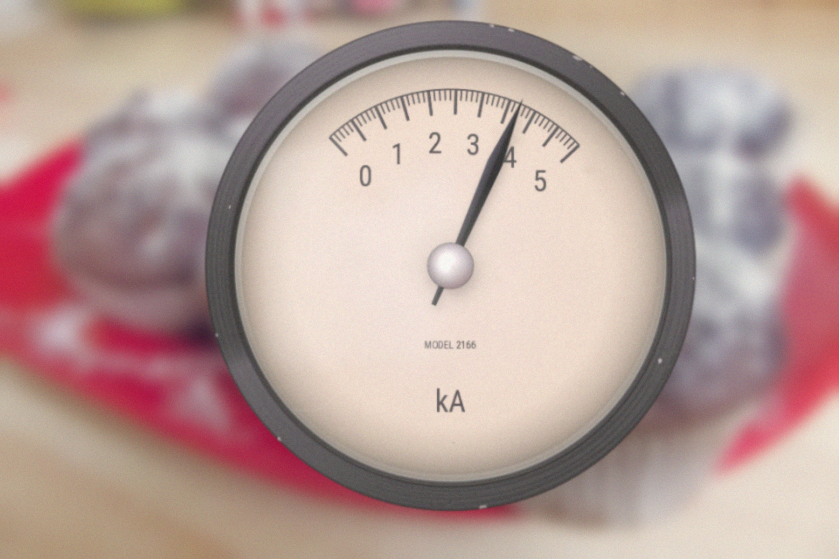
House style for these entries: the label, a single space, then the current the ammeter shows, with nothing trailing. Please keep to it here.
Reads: 3.7 kA
